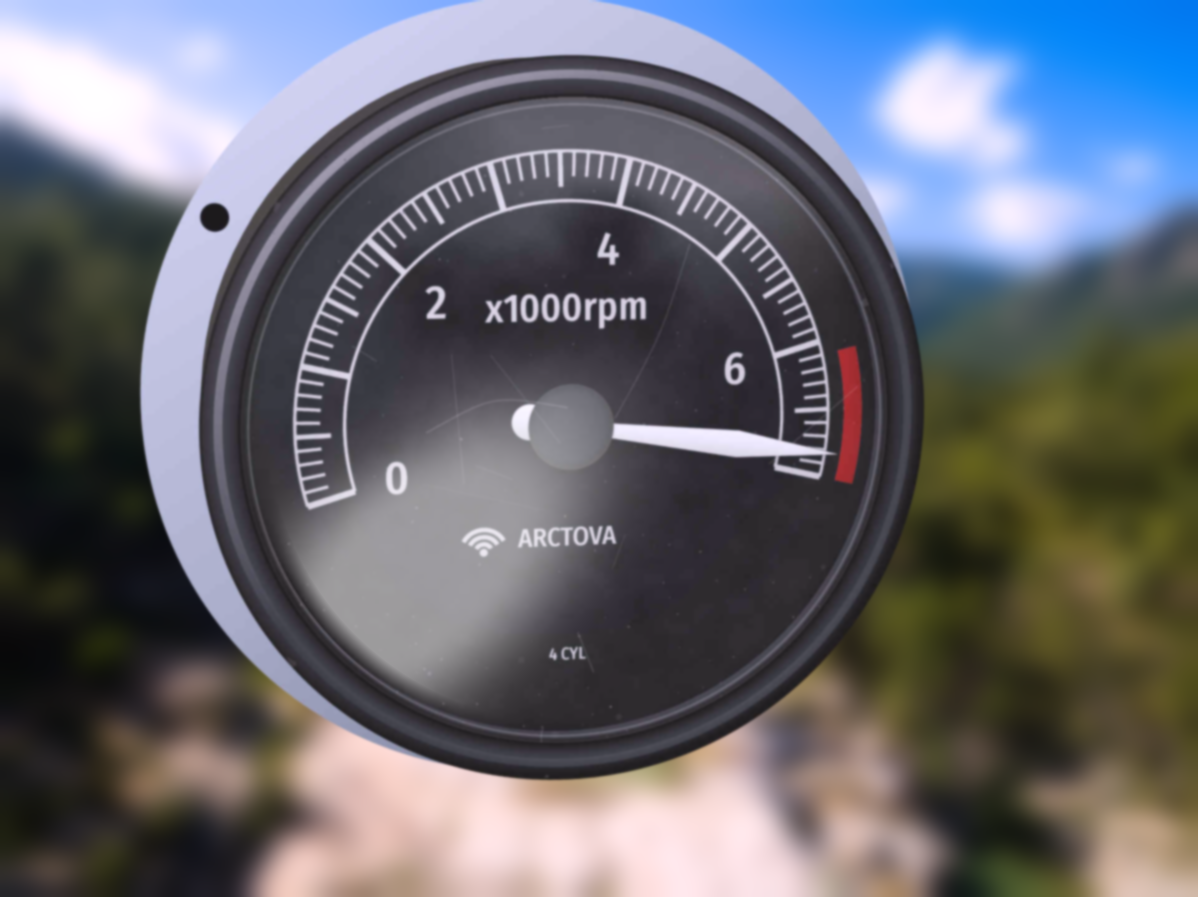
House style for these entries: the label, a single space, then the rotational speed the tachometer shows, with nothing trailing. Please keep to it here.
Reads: 6800 rpm
